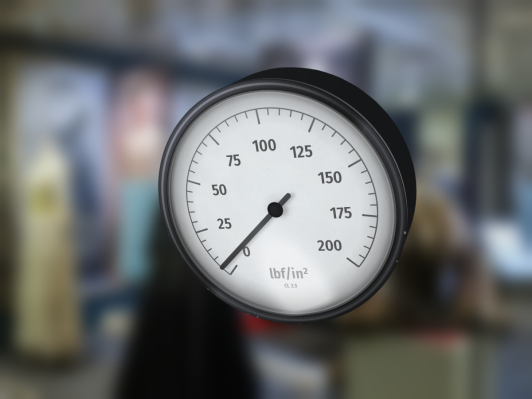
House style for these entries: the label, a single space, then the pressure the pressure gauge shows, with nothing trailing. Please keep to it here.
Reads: 5 psi
